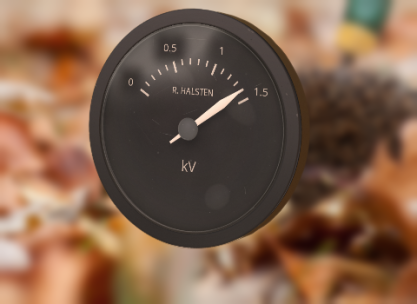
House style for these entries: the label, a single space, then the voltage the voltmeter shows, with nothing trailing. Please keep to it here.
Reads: 1.4 kV
